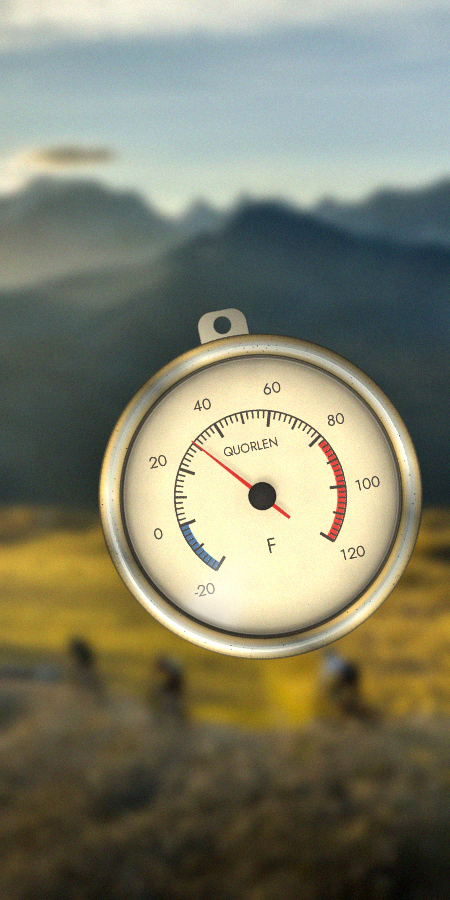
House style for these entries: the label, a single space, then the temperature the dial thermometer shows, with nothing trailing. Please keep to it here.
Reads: 30 °F
